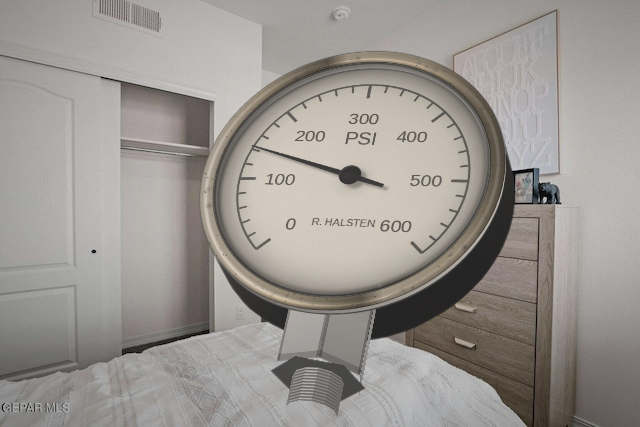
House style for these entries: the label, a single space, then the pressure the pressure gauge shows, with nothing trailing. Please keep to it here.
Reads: 140 psi
